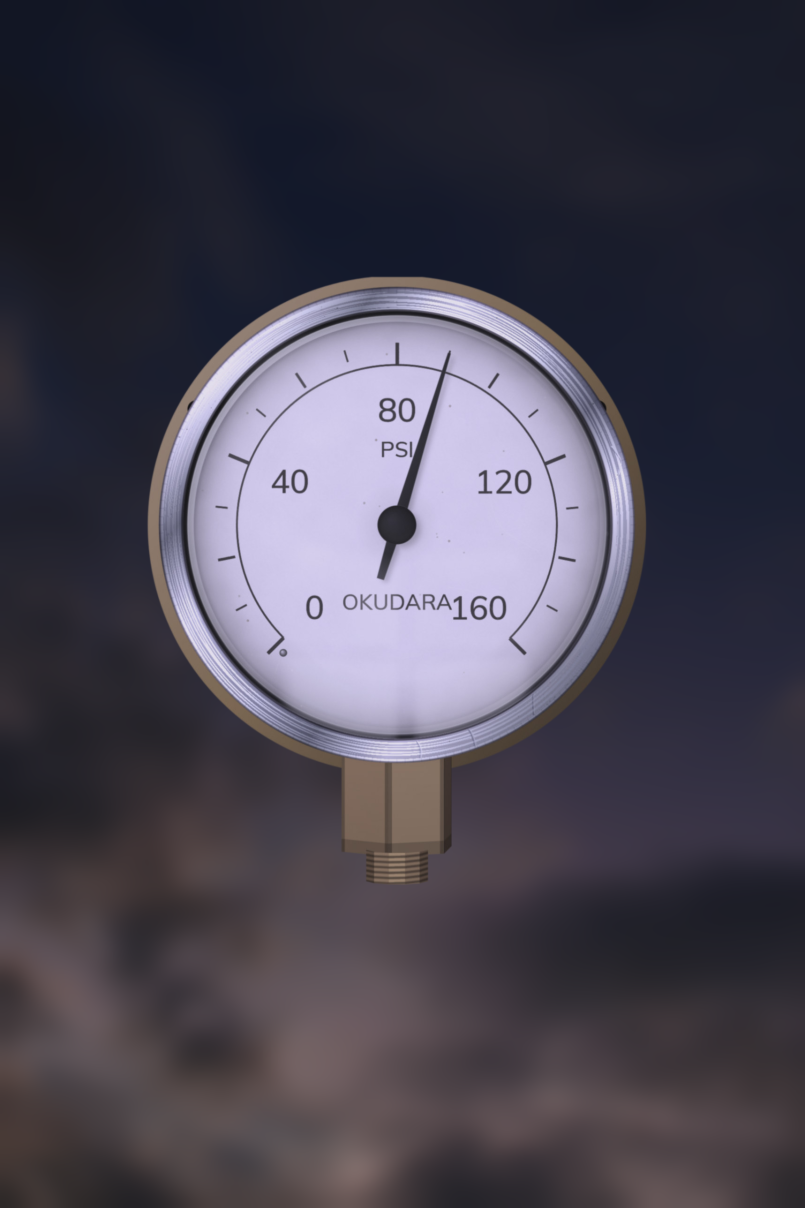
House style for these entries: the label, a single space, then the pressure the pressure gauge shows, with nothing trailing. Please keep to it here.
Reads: 90 psi
